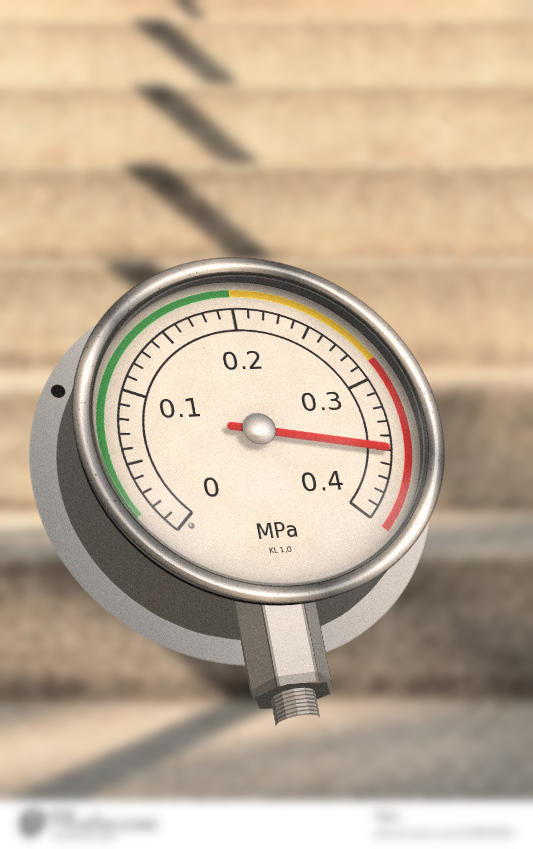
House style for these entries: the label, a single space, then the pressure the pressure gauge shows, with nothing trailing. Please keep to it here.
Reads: 0.35 MPa
